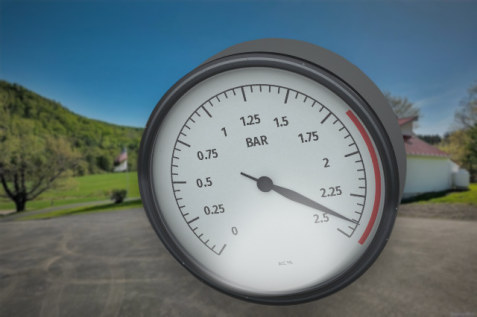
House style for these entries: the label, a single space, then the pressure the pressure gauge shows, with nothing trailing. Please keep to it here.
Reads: 2.4 bar
